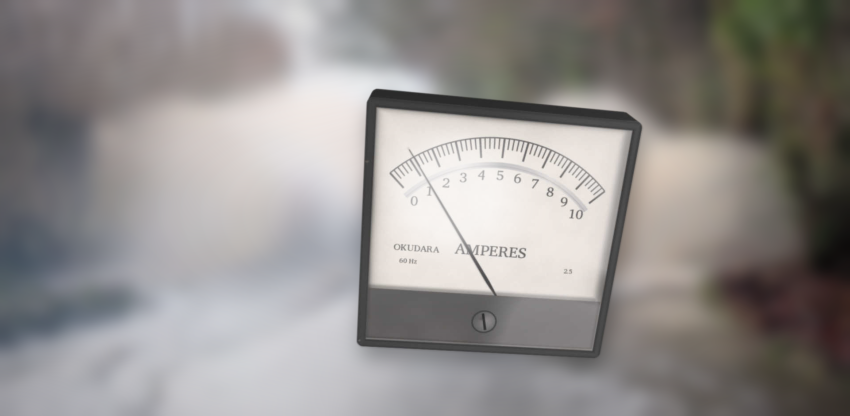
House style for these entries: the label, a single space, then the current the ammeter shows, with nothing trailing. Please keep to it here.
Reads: 1.2 A
